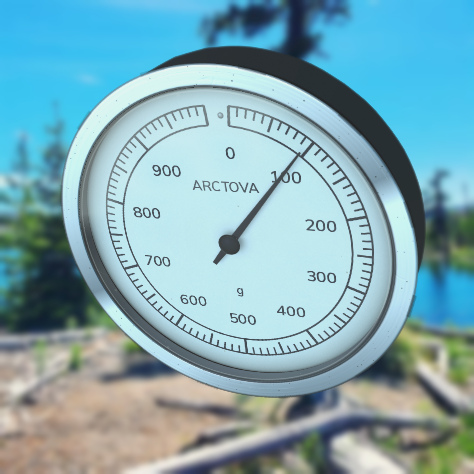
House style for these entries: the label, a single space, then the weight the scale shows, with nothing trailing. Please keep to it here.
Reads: 95 g
